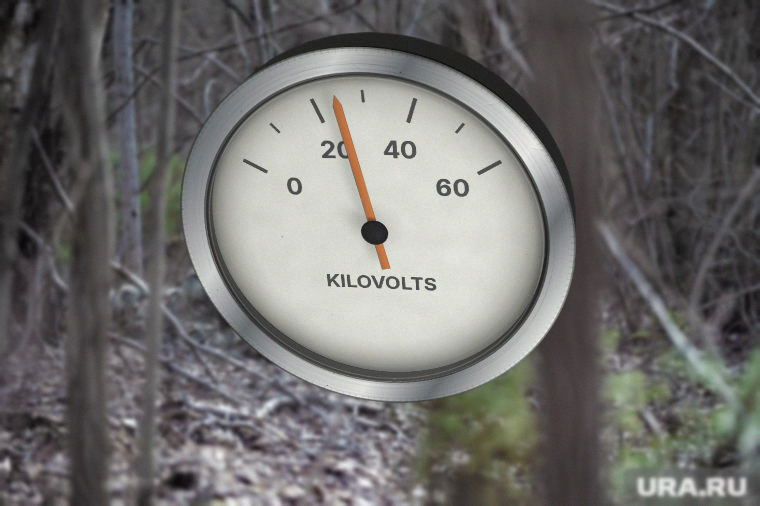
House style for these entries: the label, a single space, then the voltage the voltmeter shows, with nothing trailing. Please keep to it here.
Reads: 25 kV
